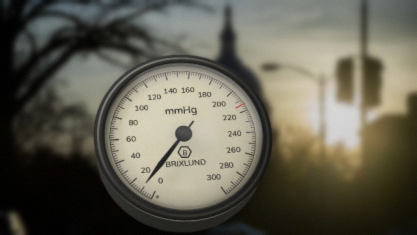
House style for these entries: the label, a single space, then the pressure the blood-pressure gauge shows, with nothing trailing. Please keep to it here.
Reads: 10 mmHg
